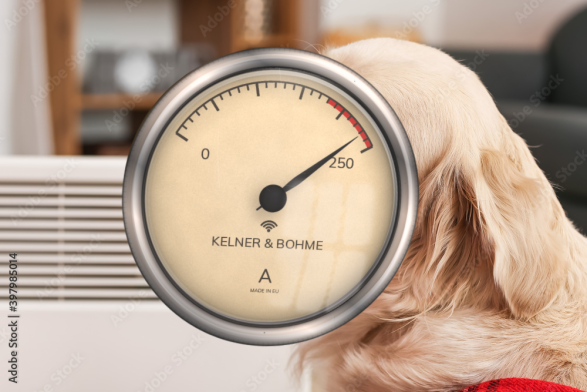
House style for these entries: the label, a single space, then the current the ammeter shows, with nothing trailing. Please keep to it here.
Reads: 230 A
